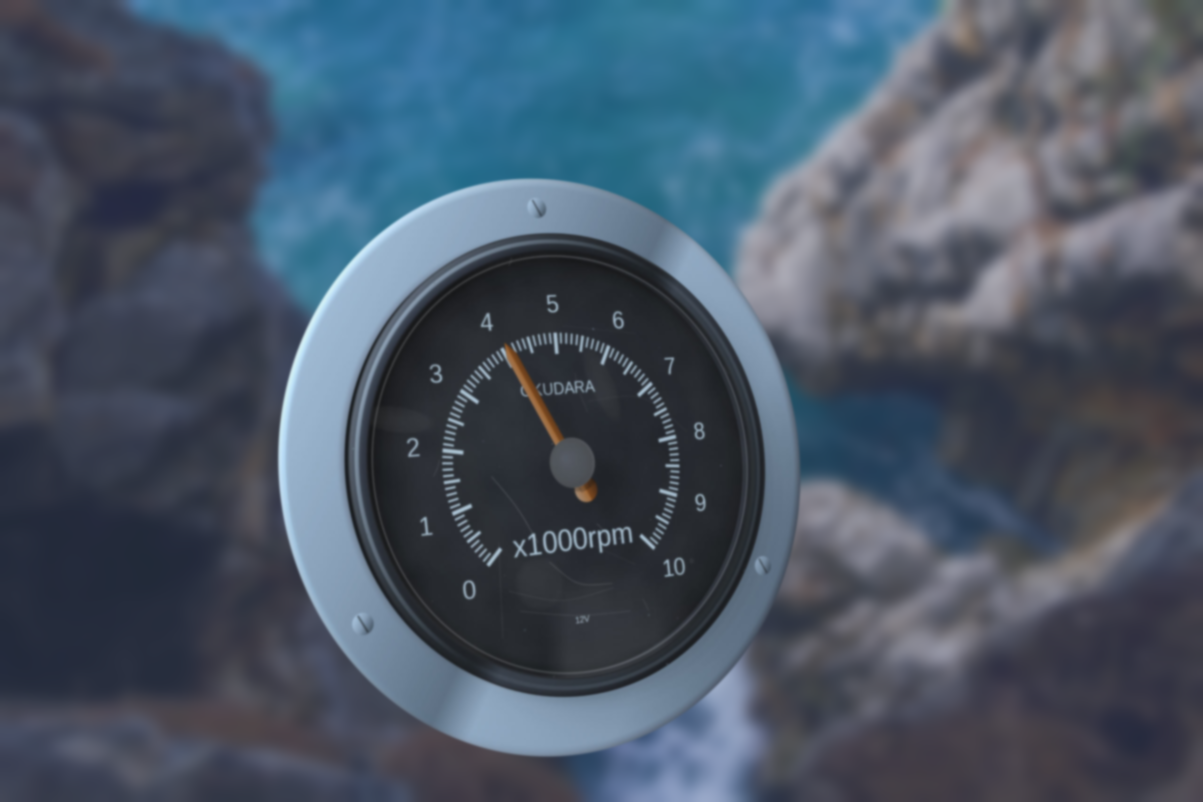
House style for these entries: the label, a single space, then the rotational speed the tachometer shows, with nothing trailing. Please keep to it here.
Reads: 4000 rpm
